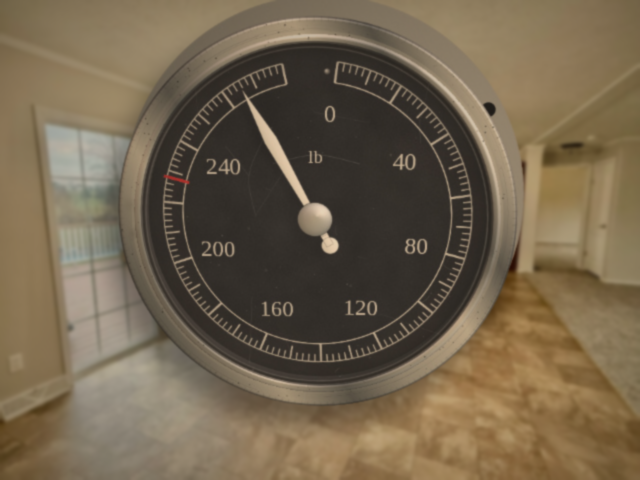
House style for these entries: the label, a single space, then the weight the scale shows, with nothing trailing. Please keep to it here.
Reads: 266 lb
